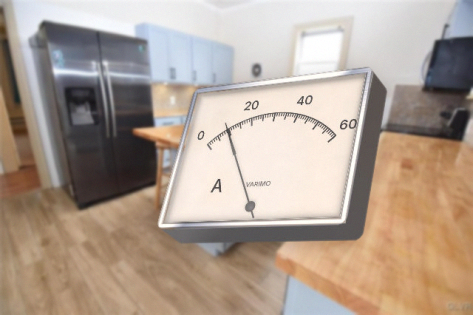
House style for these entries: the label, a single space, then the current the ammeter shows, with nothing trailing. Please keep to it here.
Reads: 10 A
